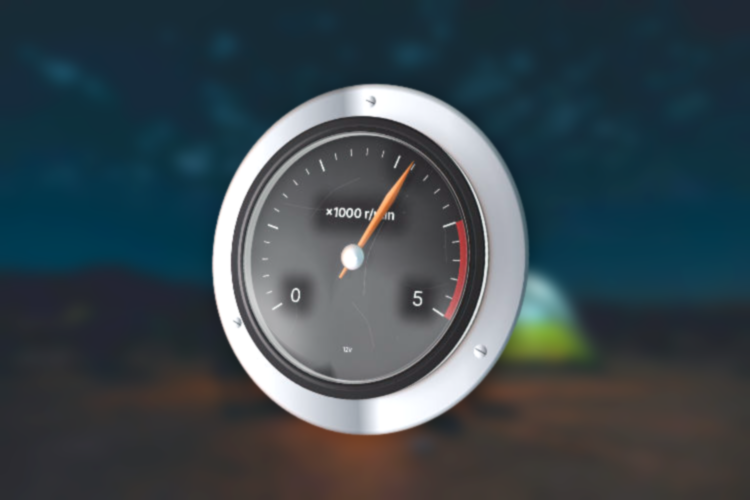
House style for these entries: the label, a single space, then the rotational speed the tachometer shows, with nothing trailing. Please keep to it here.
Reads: 3200 rpm
